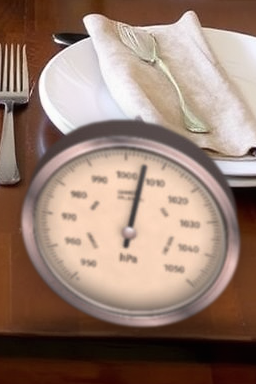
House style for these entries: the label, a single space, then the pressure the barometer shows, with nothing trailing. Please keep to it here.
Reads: 1005 hPa
